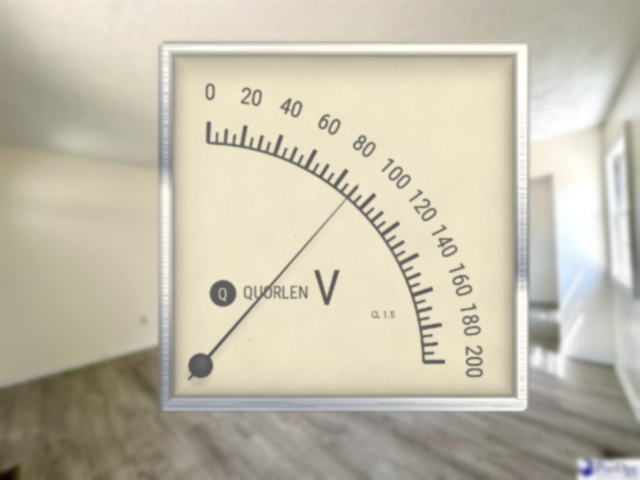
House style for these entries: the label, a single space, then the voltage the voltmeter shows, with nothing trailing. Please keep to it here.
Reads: 90 V
